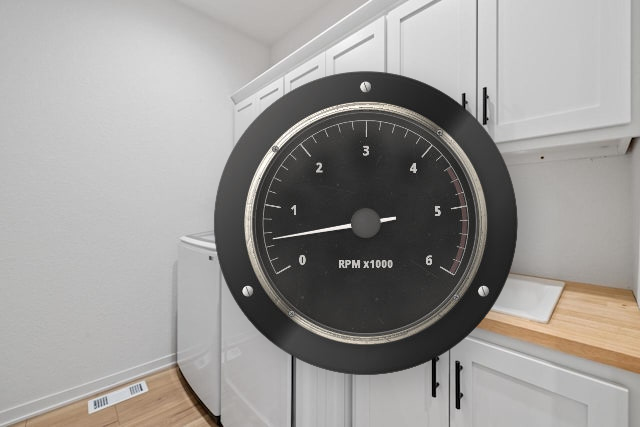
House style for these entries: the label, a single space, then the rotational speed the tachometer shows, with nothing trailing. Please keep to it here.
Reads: 500 rpm
